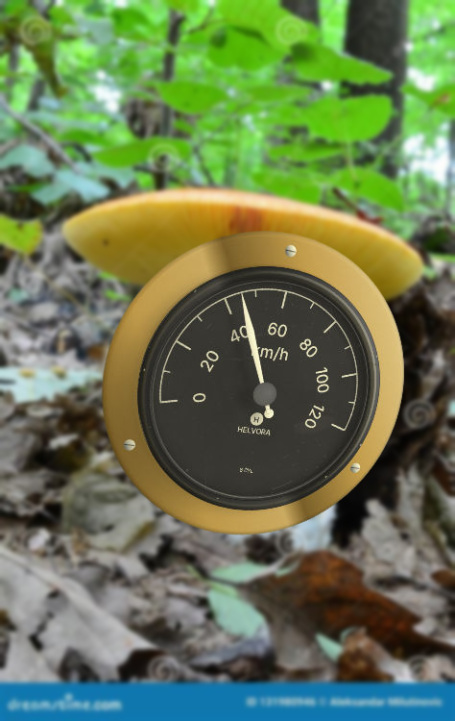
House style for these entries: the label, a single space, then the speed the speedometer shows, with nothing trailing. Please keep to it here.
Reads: 45 km/h
